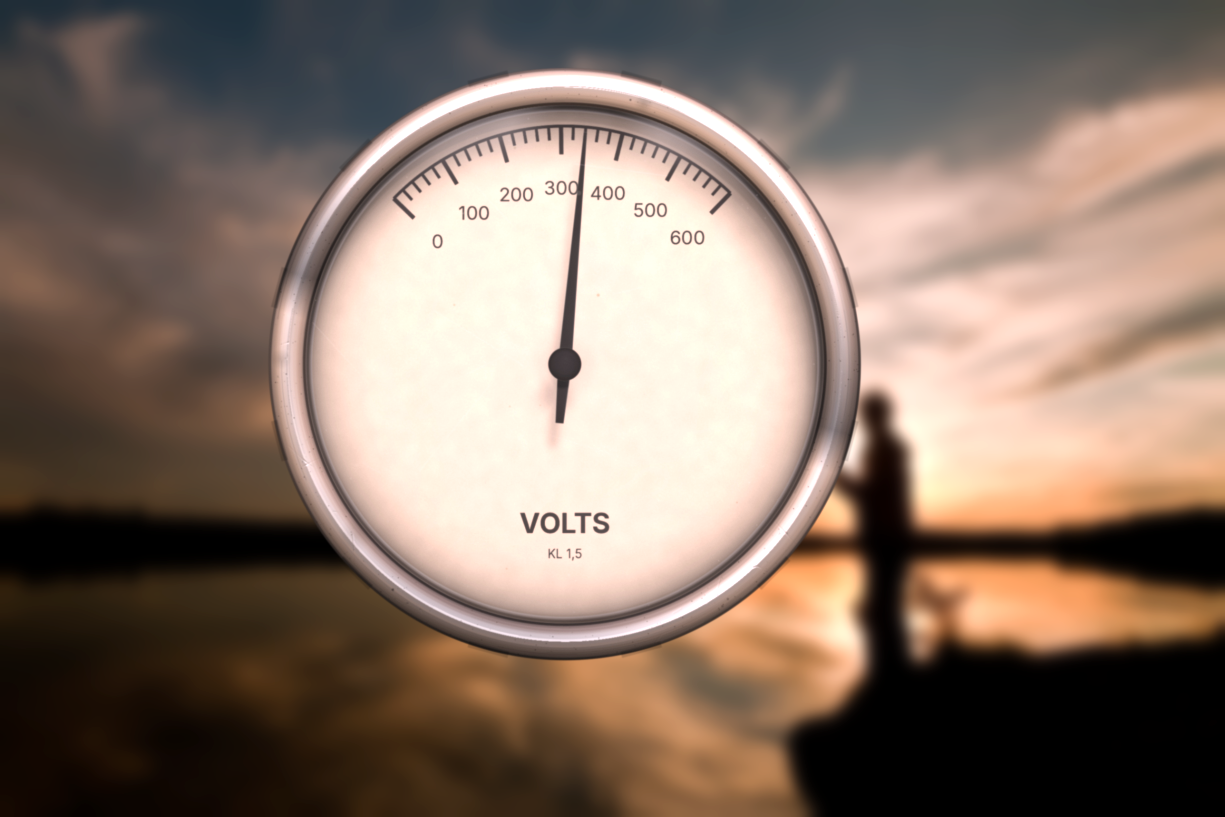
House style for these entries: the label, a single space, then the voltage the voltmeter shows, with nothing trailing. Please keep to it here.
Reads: 340 V
